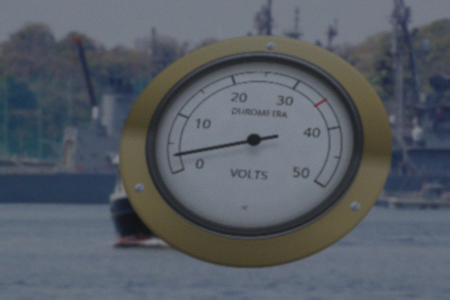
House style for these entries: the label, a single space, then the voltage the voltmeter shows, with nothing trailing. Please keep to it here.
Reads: 2.5 V
